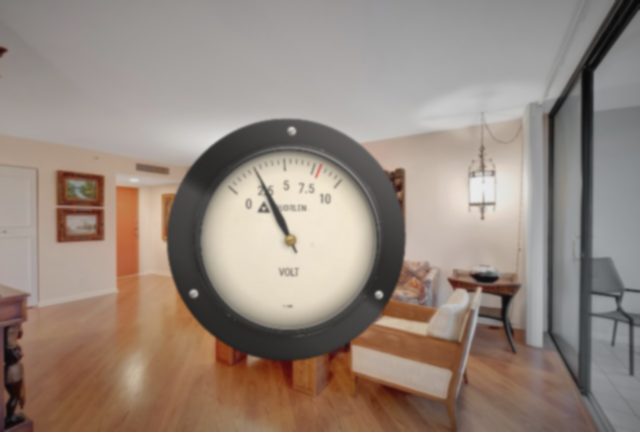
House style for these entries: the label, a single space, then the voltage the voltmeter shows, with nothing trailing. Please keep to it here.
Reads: 2.5 V
